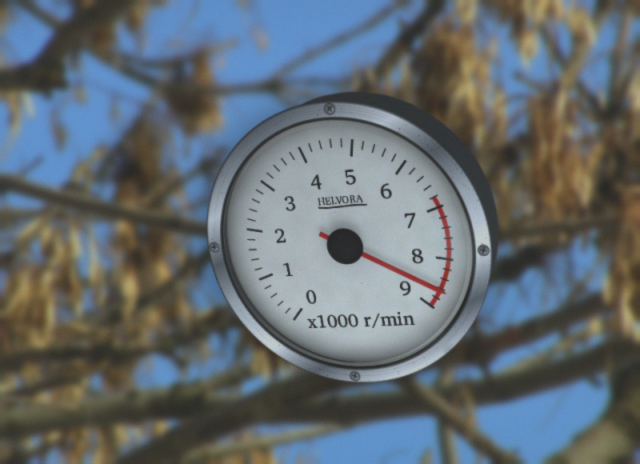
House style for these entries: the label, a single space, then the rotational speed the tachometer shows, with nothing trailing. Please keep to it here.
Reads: 8600 rpm
